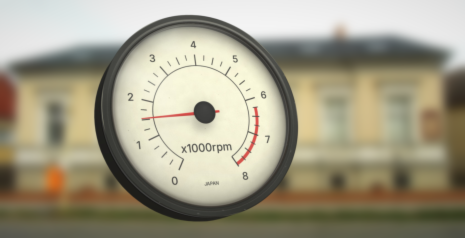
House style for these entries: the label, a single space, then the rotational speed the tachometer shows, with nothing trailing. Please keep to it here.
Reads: 1500 rpm
